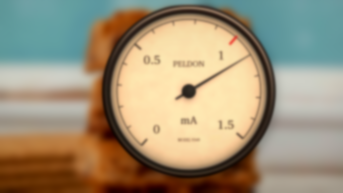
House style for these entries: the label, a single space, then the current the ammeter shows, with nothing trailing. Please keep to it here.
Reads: 1.1 mA
